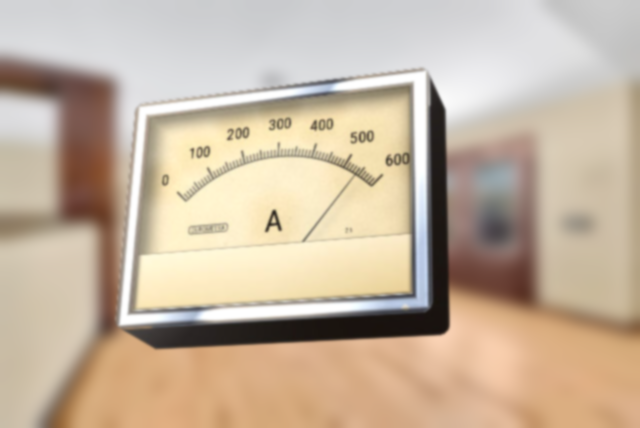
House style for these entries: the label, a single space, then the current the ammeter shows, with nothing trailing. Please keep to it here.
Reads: 550 A
